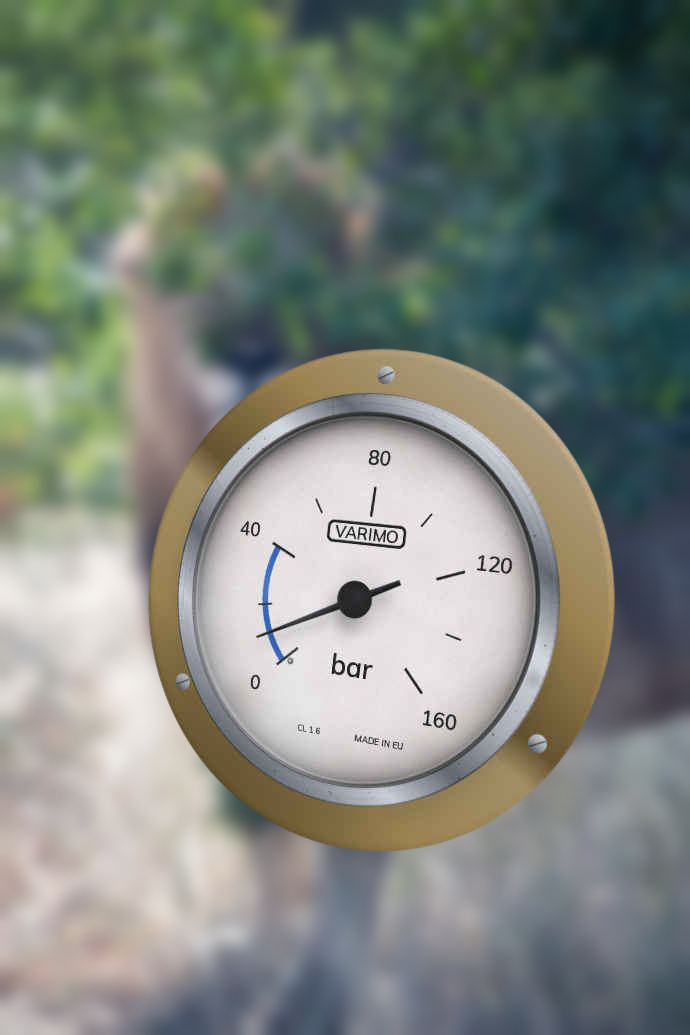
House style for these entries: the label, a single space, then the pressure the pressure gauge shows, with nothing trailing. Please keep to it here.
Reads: 10 bar
